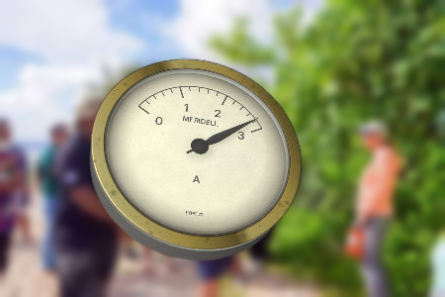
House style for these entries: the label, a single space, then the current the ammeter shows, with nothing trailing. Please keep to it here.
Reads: 2.8 A
